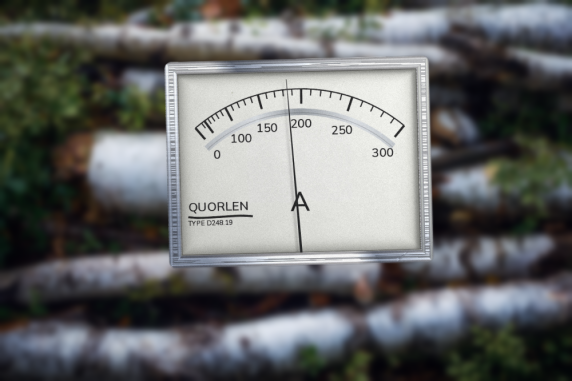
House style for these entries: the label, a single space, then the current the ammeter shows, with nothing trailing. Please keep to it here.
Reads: 185 A
